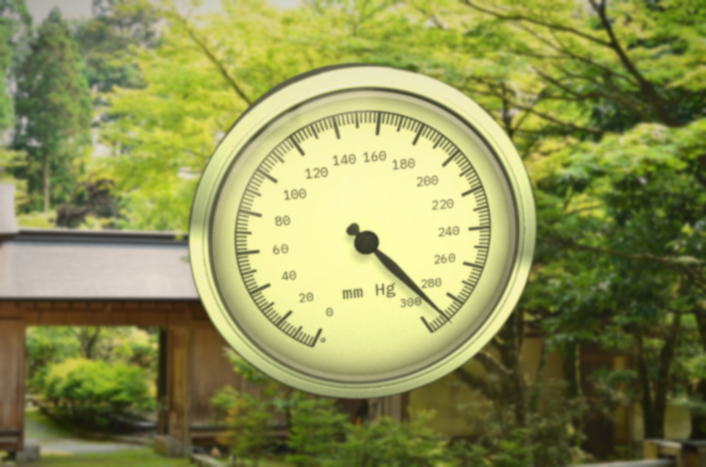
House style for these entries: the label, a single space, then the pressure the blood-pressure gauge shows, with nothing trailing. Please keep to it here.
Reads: 290 mmHg
